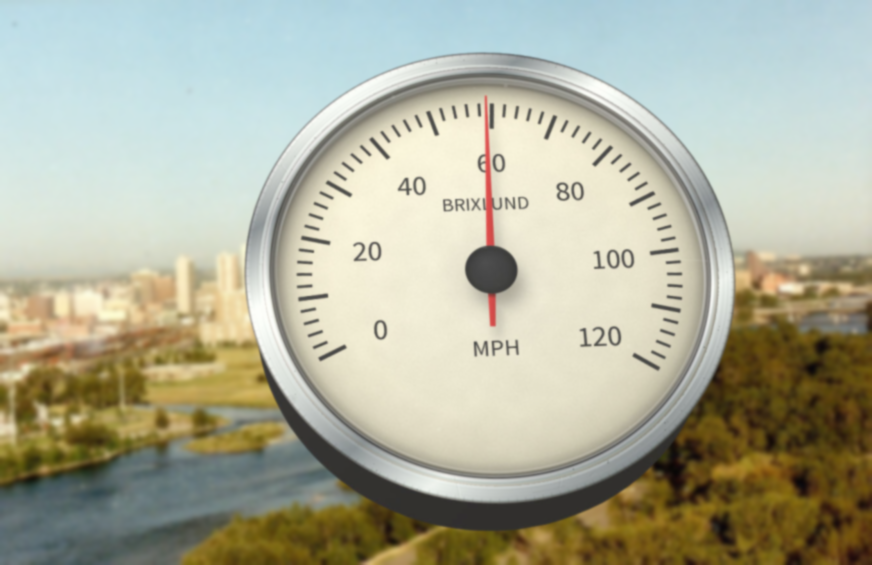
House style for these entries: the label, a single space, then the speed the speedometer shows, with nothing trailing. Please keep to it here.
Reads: 59 mph
